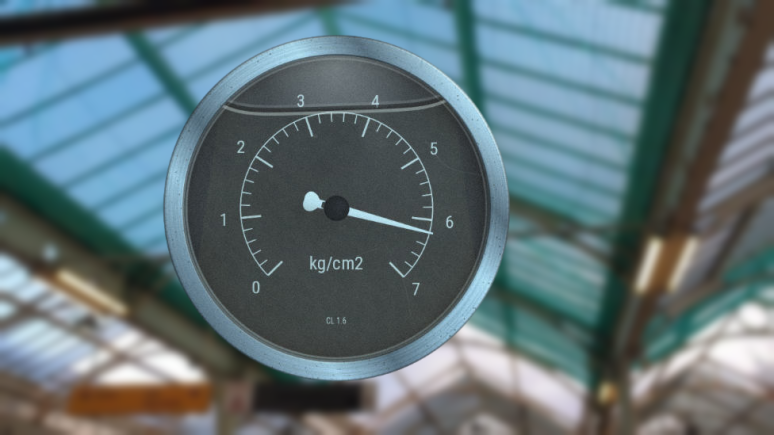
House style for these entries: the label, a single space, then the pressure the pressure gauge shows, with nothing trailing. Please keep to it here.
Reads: 6.2 kg/cm²
